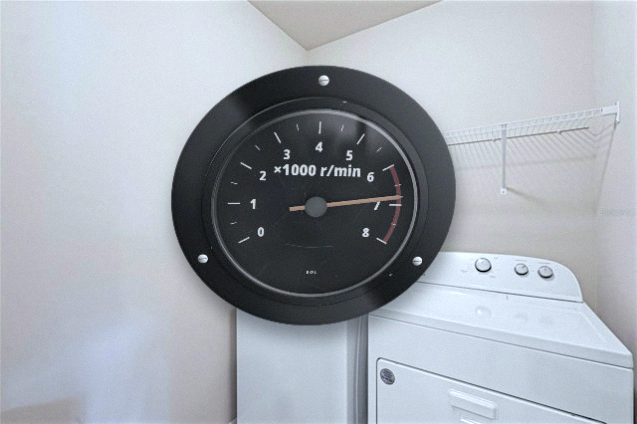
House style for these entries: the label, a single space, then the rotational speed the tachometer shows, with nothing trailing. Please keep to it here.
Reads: 6750 rpm
